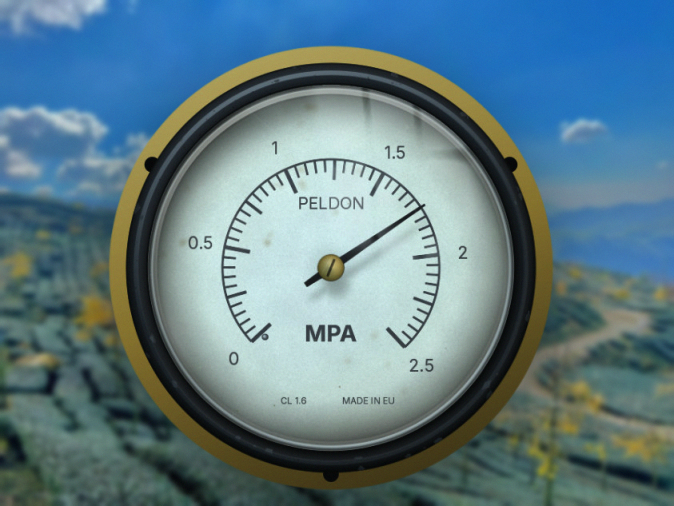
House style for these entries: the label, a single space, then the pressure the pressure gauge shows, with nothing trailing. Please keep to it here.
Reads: 1.75 MPa
